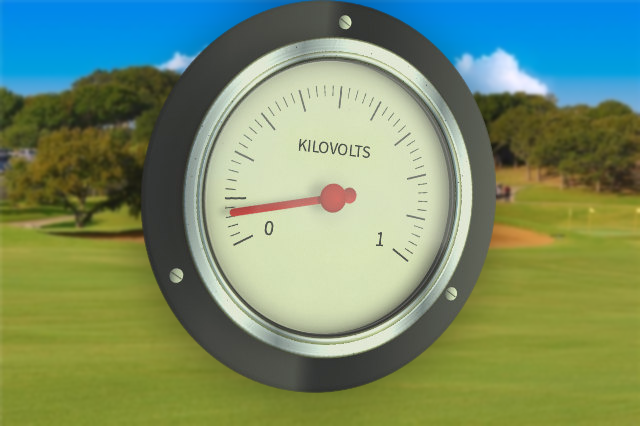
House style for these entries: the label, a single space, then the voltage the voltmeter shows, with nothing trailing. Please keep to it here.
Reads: 0.07 kV
